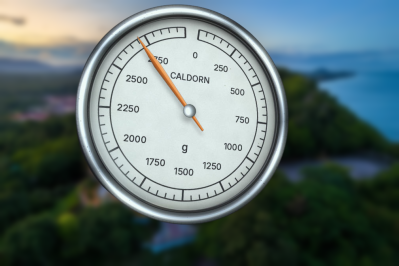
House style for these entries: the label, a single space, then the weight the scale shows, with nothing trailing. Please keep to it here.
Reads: 2700 g
